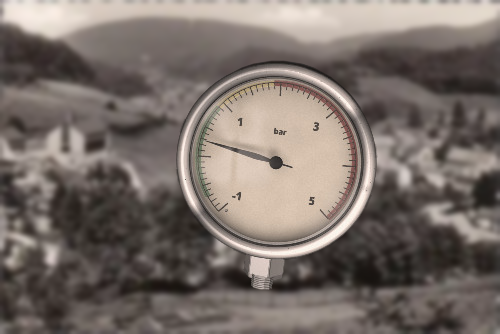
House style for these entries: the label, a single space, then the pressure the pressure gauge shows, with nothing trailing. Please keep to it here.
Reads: 0.3 bar
